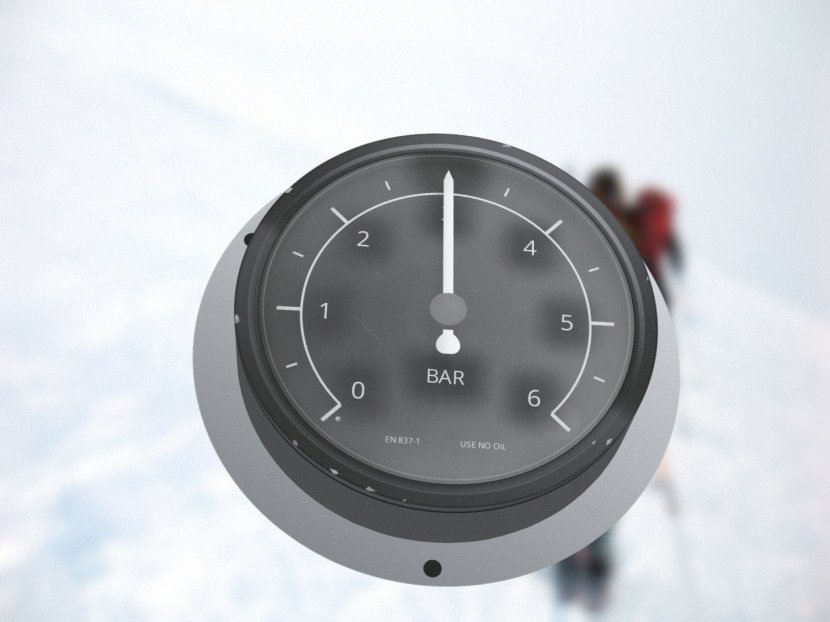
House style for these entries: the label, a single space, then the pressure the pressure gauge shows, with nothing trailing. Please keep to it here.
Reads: 3 bar
